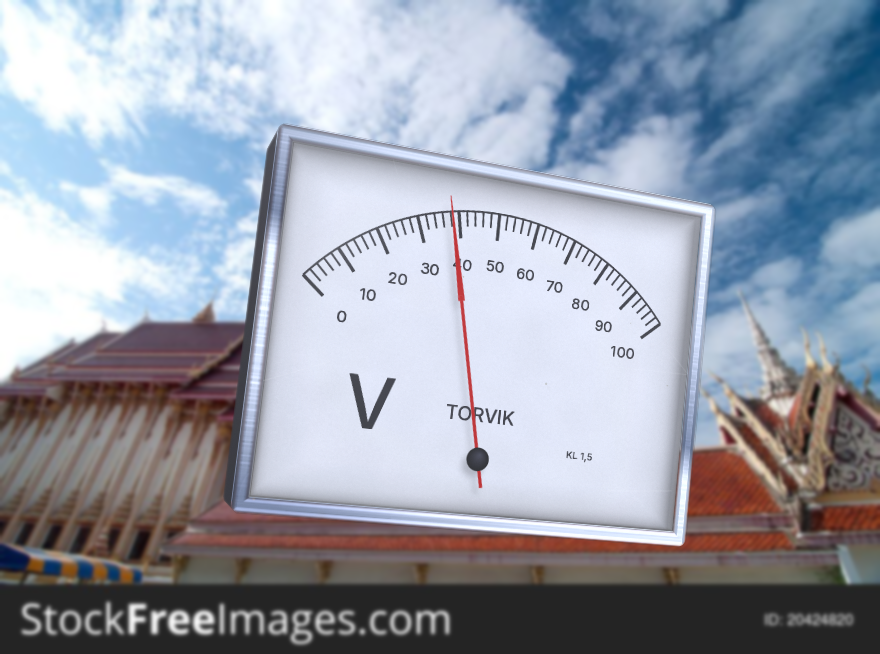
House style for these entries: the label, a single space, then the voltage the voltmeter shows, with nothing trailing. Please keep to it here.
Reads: 38 V
